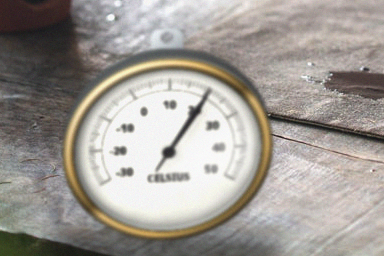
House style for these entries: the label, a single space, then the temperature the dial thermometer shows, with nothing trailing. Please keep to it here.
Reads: 20 °C
